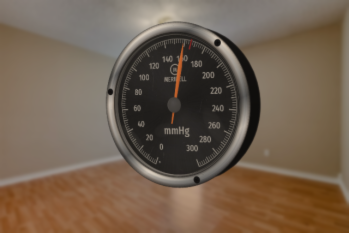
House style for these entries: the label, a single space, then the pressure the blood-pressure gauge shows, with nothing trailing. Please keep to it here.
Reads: 160 mmHg
